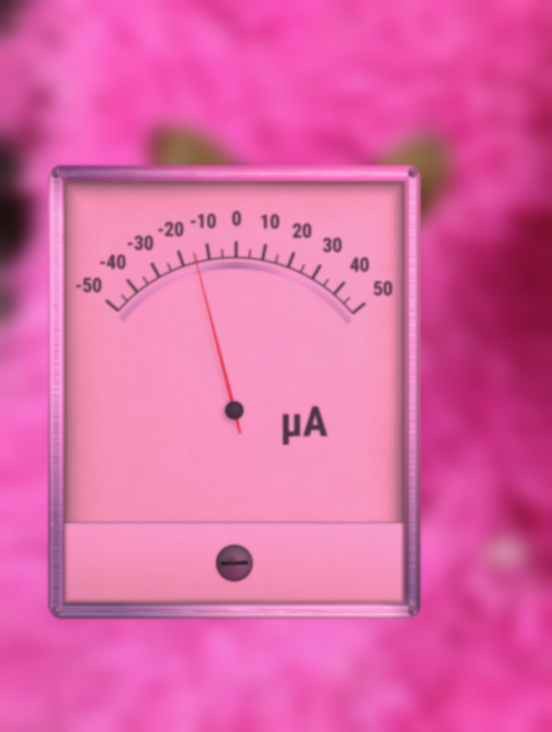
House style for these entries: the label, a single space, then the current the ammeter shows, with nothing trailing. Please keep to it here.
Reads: -15 µA
